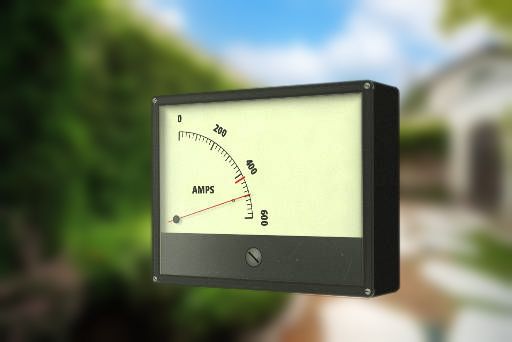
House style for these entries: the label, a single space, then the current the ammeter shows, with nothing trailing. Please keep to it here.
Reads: 500 A
